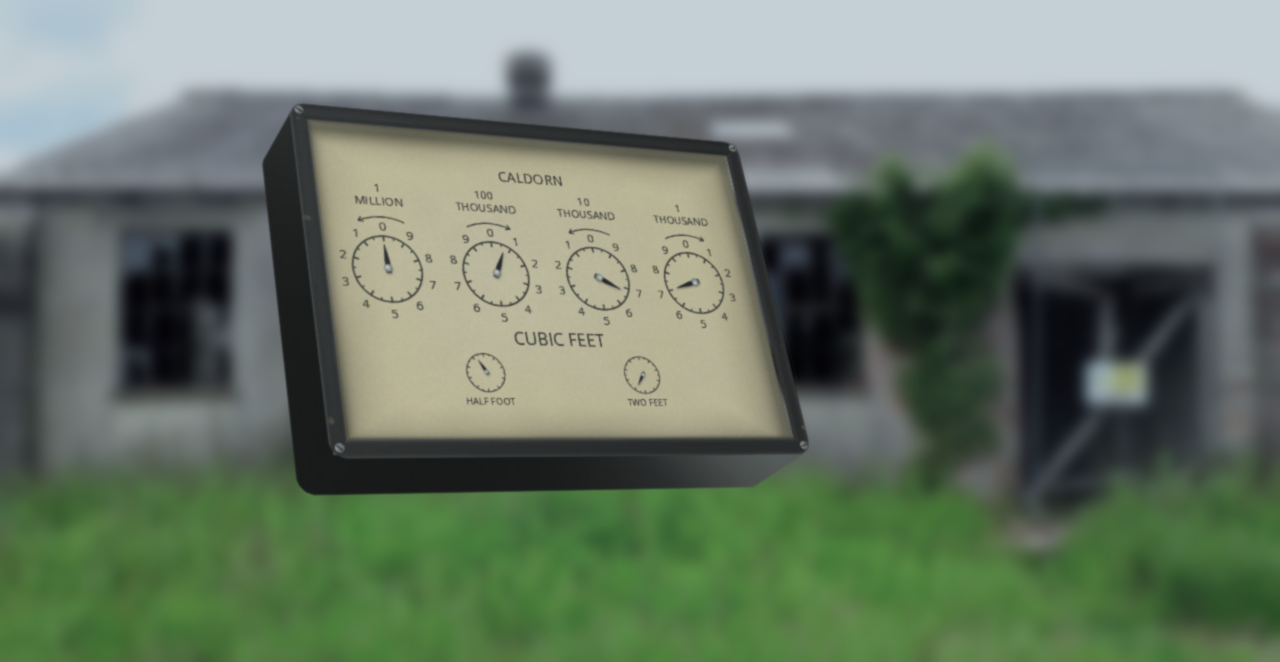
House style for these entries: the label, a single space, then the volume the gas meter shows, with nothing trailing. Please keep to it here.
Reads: 6700 ft³
